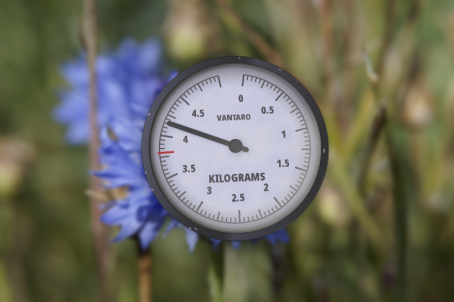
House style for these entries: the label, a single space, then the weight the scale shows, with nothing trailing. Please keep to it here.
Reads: 4.15 kg
